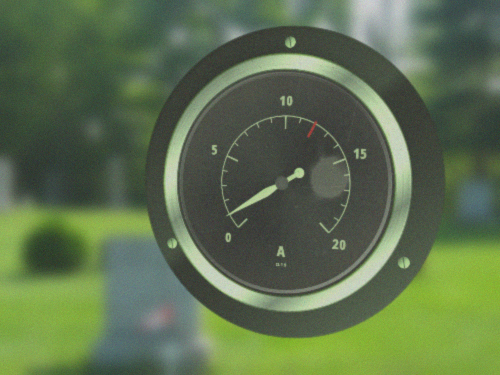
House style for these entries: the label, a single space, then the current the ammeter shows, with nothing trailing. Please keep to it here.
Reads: 1 A
